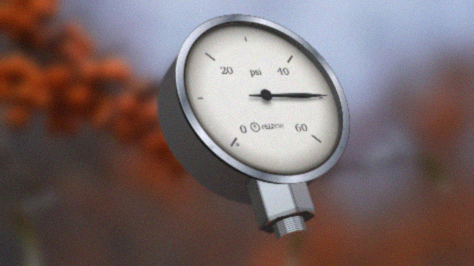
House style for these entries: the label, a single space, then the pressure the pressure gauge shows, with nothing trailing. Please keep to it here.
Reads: 50 psi
